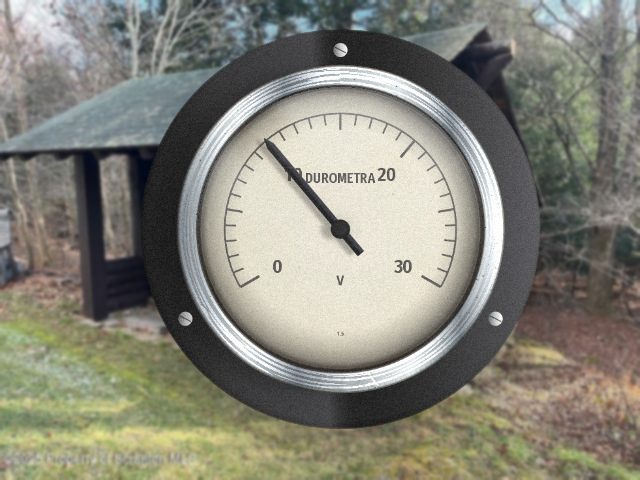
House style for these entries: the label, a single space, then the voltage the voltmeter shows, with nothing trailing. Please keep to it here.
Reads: 10 V
